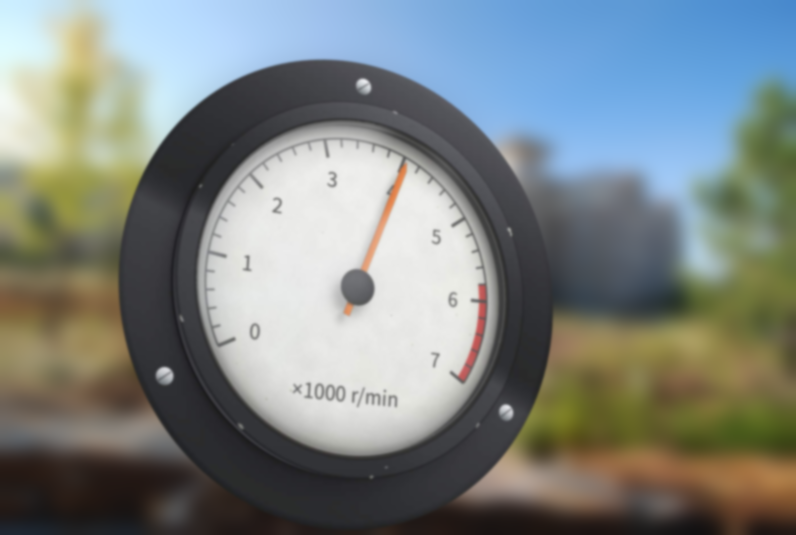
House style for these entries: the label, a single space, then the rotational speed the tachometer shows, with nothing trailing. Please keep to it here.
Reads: 4000 rpm
